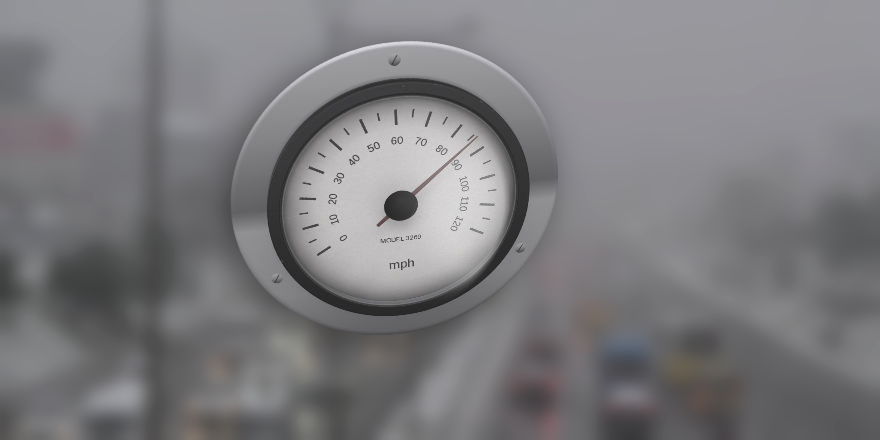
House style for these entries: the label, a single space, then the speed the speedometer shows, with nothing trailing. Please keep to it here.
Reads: 85 mph
